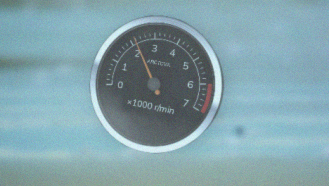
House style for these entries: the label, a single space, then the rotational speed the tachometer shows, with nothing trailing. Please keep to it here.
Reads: 2200 rpm
